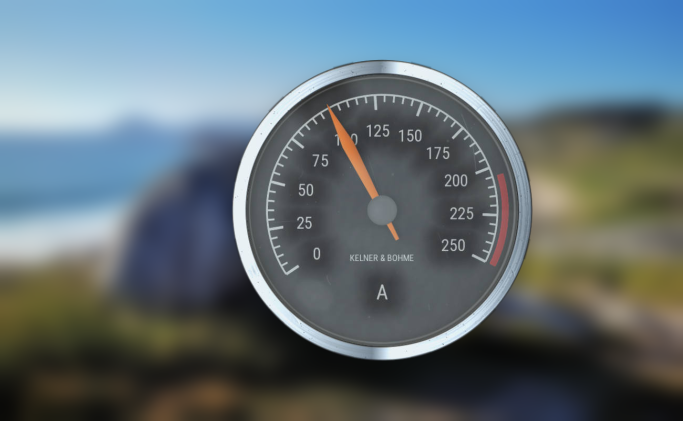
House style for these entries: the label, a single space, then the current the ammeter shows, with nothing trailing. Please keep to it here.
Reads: 100 A
